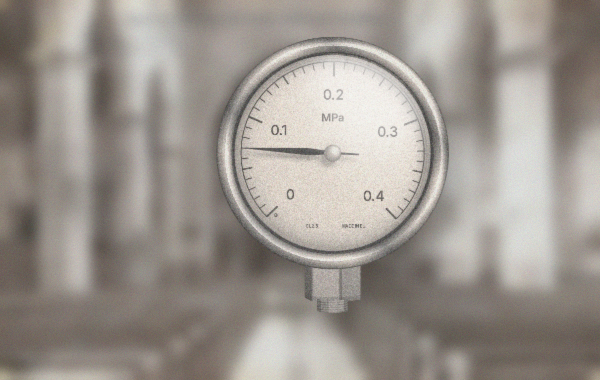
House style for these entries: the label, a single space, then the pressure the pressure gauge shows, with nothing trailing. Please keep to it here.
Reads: 0.07 MPa
